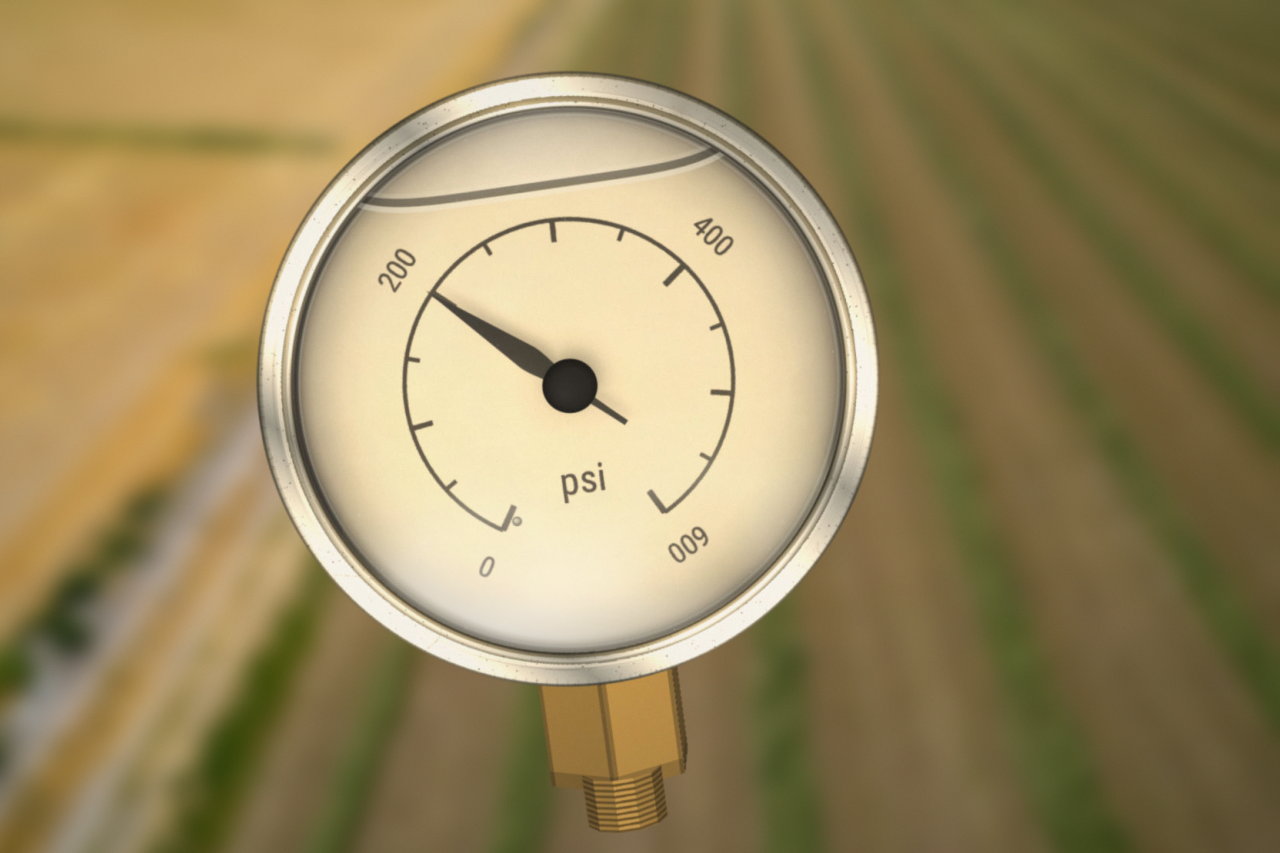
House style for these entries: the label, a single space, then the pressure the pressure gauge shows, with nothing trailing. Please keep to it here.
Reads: 200 psi
